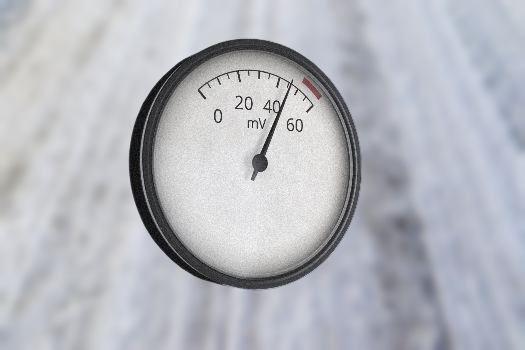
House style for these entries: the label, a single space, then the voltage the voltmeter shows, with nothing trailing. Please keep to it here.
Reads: 45 mV
